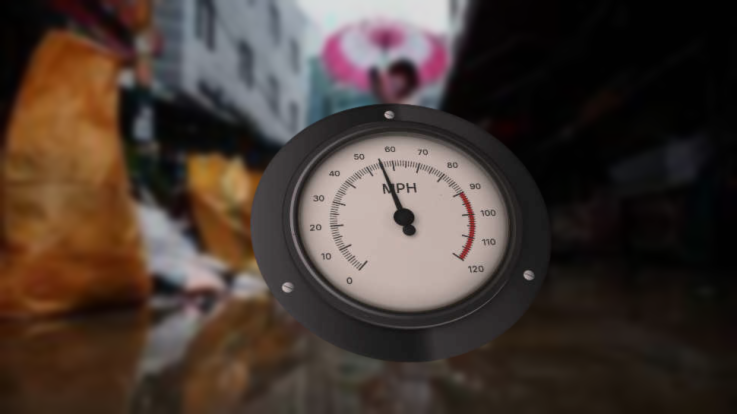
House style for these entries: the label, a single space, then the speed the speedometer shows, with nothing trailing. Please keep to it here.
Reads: 55 mph
